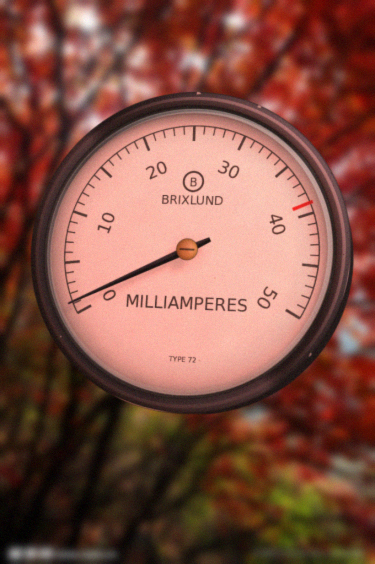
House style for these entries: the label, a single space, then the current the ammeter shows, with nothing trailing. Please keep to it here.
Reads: 1 mA
